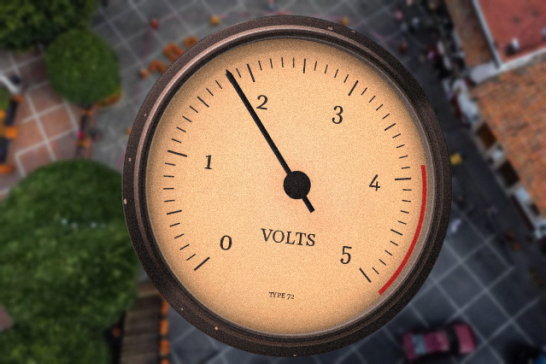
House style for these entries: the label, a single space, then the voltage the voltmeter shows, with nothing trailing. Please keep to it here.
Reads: 1.8 V
